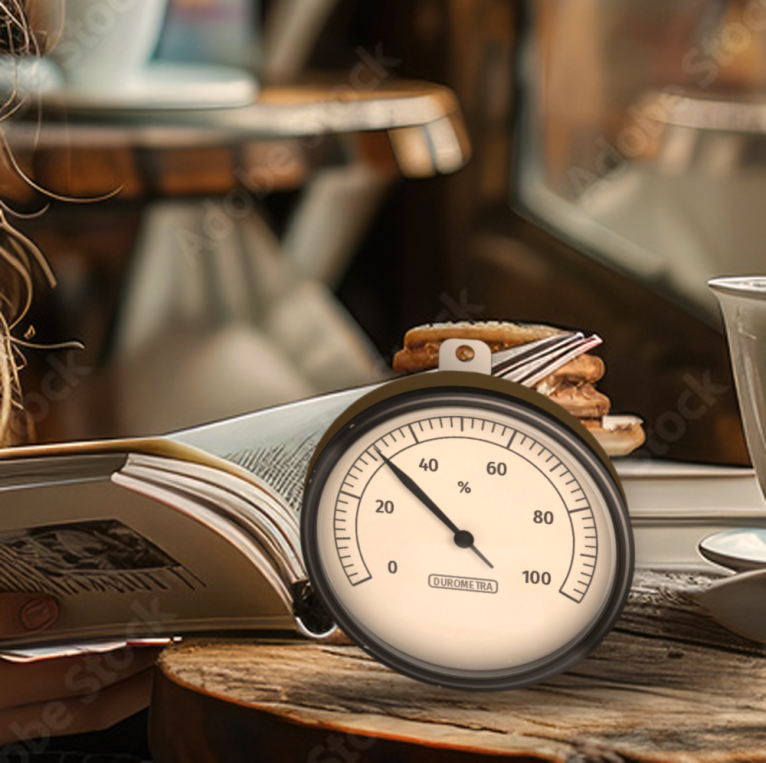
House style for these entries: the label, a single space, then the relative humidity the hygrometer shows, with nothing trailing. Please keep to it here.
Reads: 32 %
